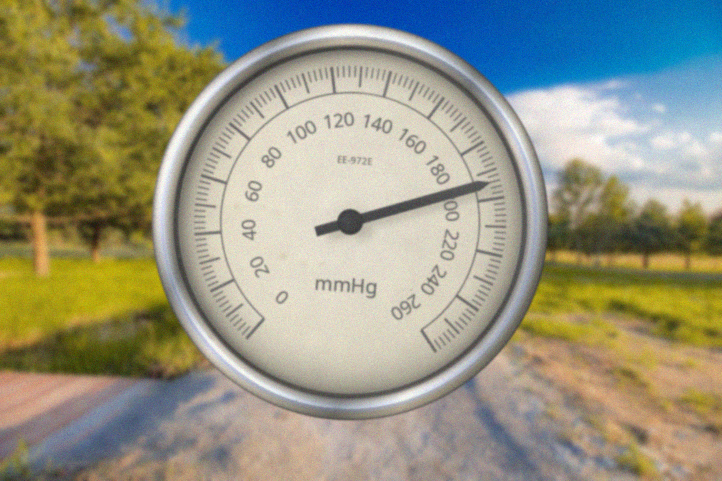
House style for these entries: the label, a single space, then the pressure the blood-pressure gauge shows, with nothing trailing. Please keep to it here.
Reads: 194 mmHg
